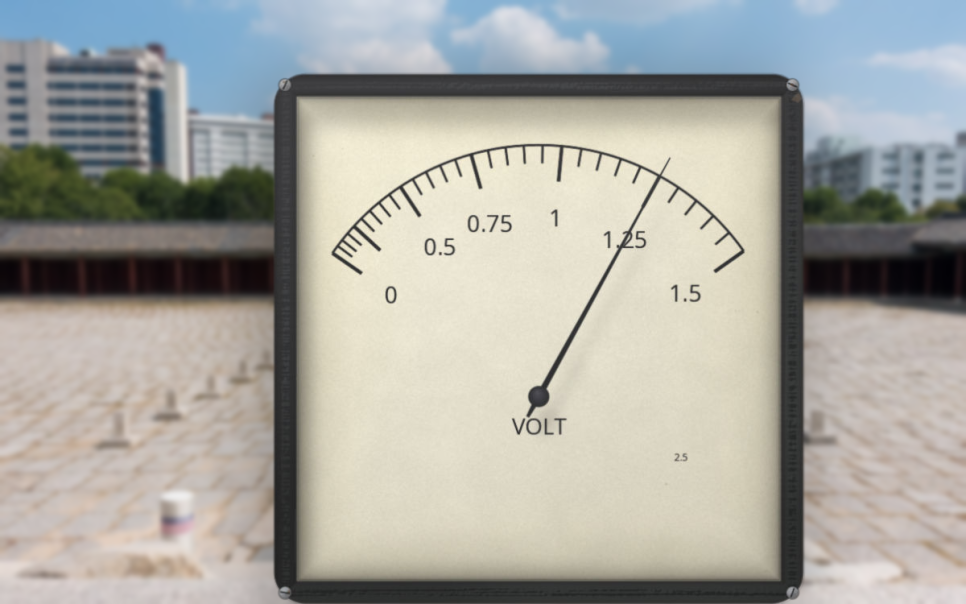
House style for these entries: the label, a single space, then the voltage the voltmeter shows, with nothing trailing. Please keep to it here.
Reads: 1.25 V
